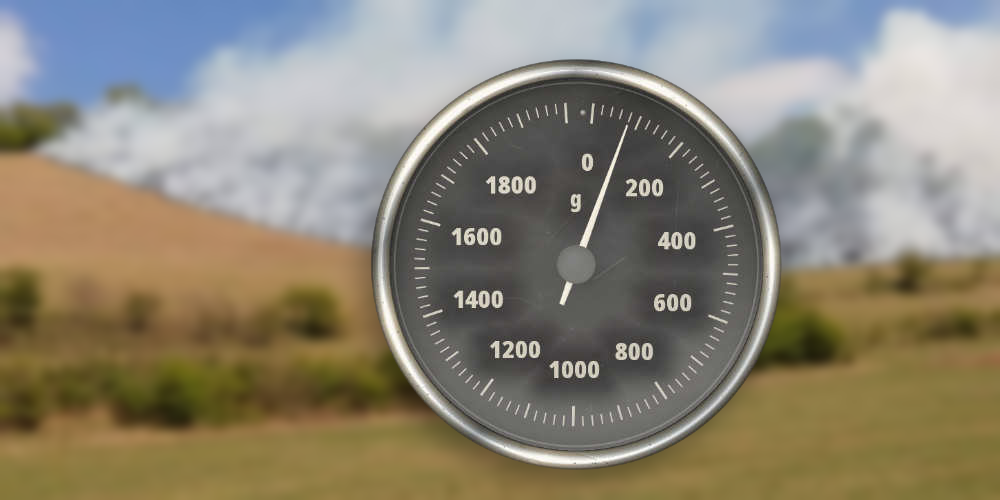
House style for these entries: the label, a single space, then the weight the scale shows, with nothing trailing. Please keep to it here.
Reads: 80 g
